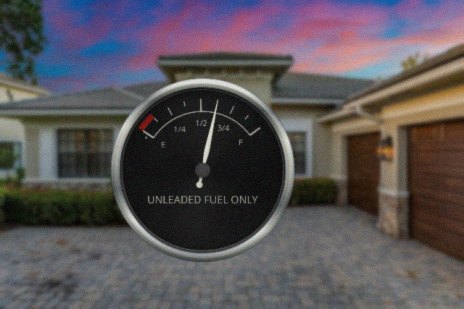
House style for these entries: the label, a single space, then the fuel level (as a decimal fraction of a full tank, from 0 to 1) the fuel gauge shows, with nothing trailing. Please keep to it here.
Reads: 0.625
